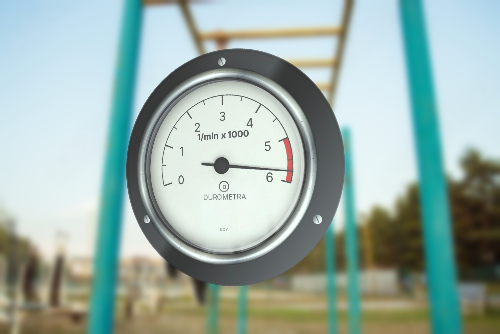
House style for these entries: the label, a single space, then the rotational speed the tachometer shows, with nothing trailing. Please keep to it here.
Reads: 5750 rpm
